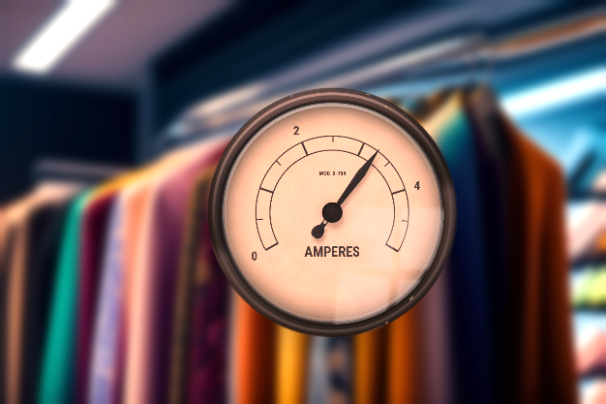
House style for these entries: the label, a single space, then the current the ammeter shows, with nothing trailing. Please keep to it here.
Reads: 3.25 A
